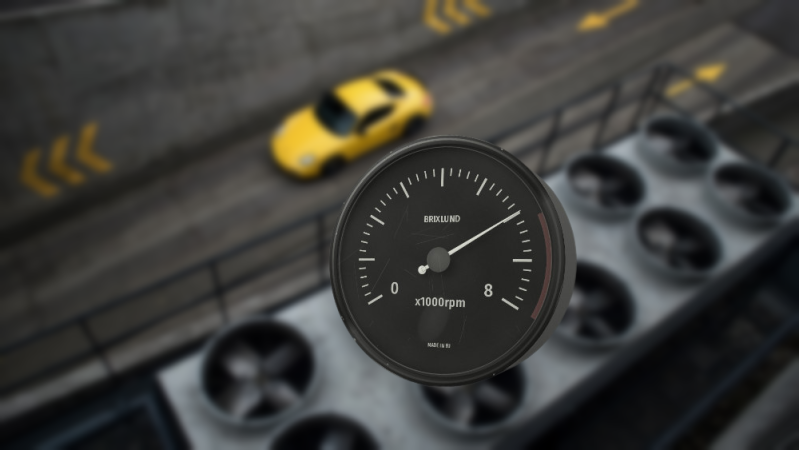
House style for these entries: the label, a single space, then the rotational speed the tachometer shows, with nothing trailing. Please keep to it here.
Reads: 6000 rpm
